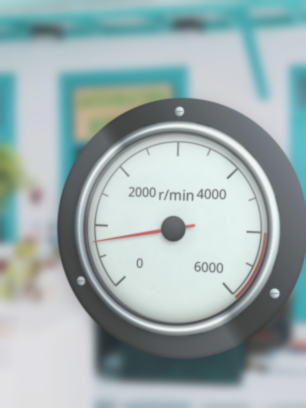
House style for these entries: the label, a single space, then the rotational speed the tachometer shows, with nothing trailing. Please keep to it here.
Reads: 750 rpm
